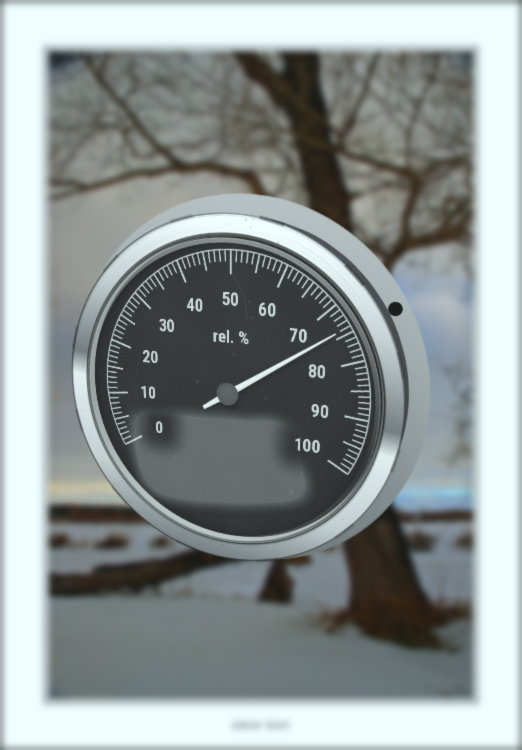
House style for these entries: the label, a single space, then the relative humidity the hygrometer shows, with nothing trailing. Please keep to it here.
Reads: 74 %
